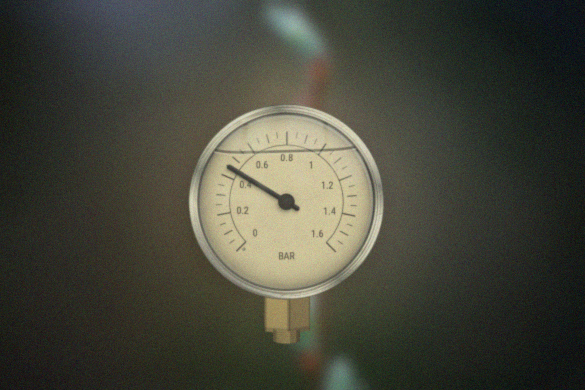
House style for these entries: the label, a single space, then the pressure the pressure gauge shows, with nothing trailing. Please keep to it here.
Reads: 0.45 bar
